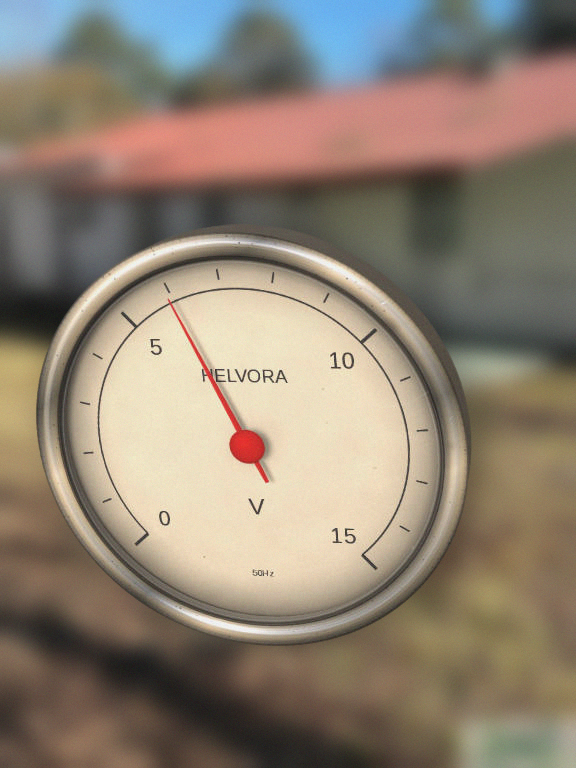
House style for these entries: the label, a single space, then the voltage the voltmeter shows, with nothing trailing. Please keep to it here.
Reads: 6 V
